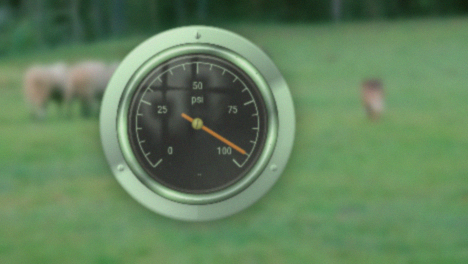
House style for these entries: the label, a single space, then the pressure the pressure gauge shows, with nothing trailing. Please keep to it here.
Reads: 95 psi
